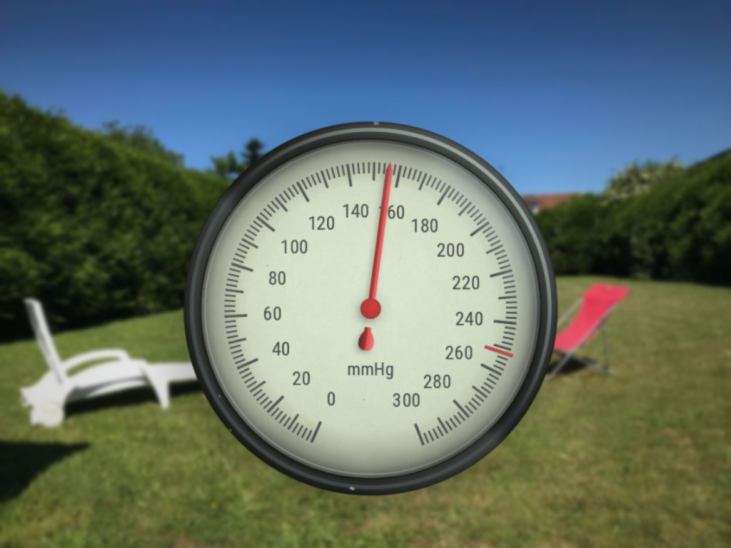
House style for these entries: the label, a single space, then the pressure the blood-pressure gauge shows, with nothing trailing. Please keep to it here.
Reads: 156 mmHg
